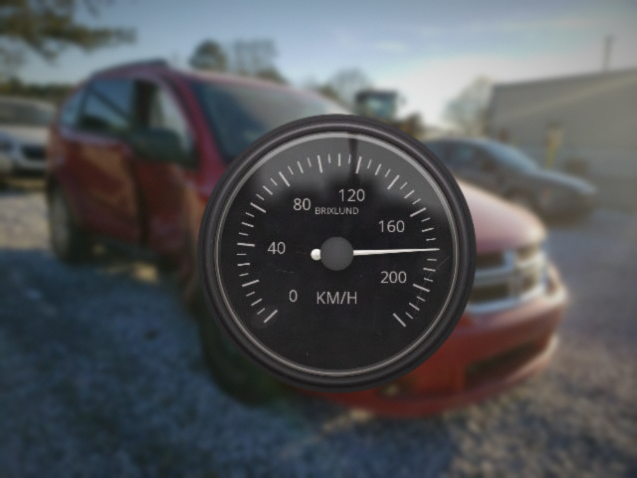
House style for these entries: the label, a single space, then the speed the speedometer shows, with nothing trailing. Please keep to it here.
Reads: 180 km/h
